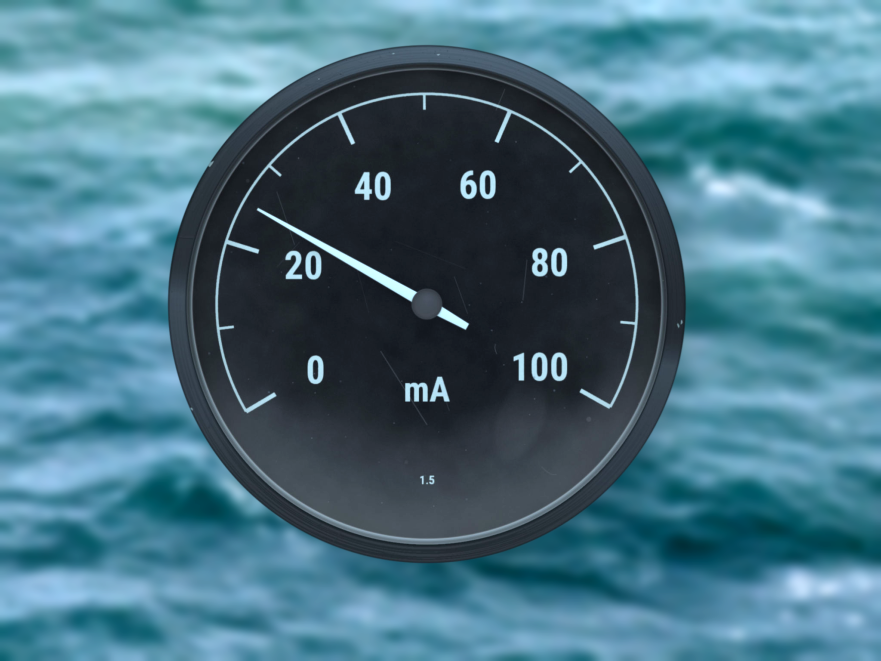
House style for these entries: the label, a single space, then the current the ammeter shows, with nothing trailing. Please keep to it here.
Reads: 25 mA
